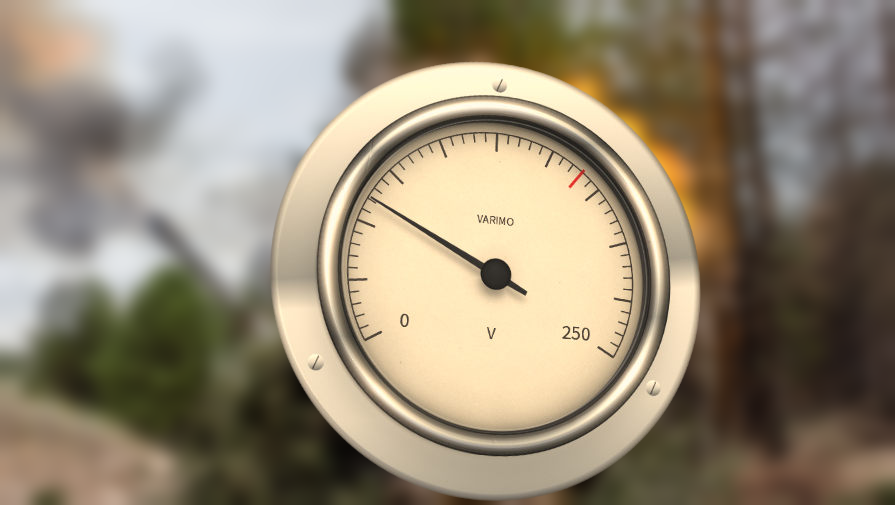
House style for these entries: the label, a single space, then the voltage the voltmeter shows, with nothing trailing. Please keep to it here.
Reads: 60 V
